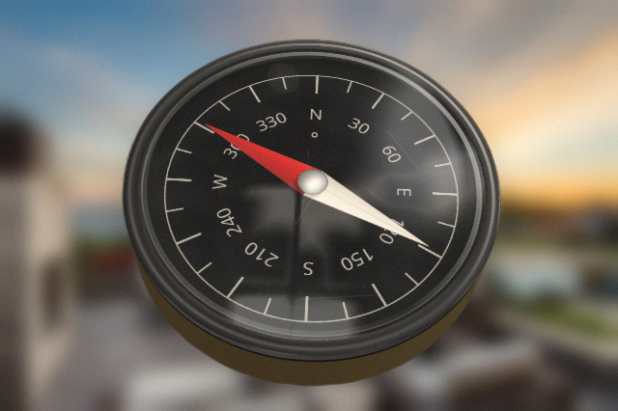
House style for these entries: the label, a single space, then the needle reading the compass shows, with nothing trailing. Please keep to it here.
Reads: 300 °
